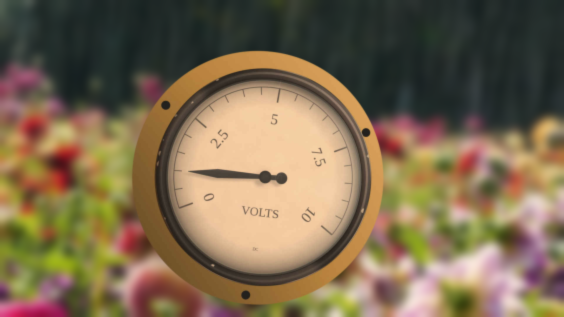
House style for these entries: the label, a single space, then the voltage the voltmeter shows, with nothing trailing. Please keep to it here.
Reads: 1 V
